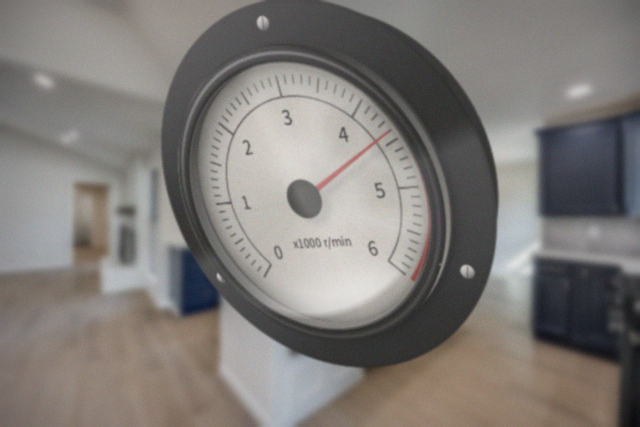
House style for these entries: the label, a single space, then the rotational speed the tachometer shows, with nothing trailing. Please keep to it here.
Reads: 4400 rpm
